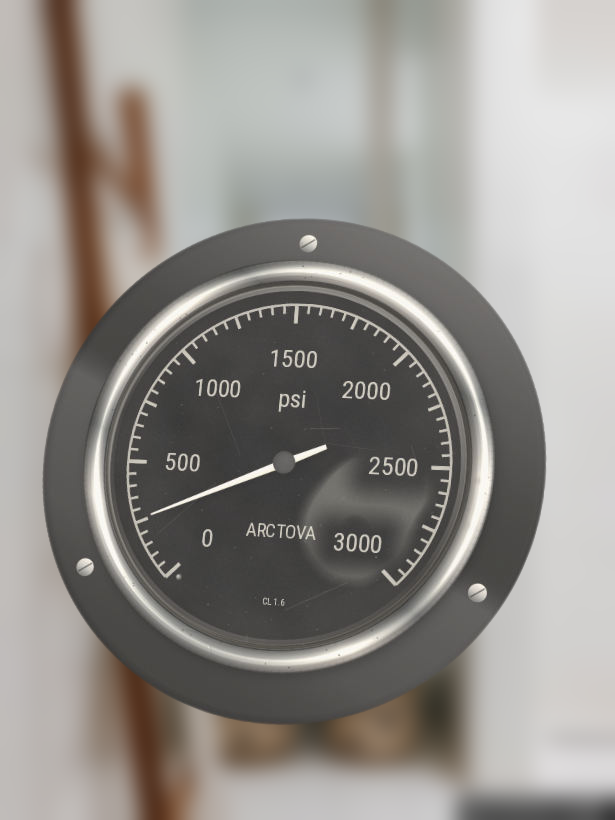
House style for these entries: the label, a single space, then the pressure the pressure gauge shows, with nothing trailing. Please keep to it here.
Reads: 250 psi
